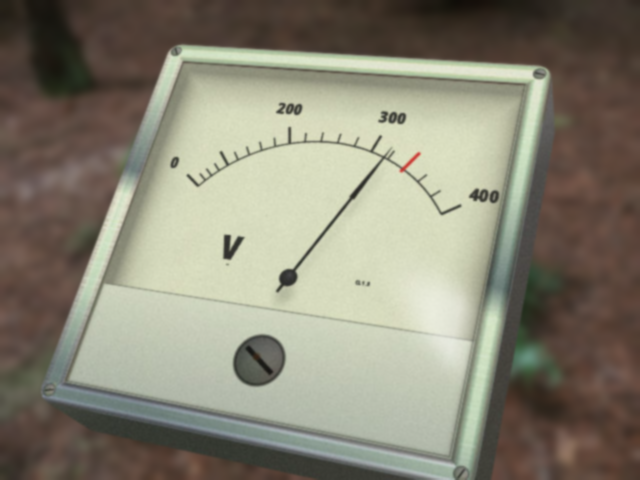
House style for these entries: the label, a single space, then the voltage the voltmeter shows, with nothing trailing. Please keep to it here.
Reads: 320 V
